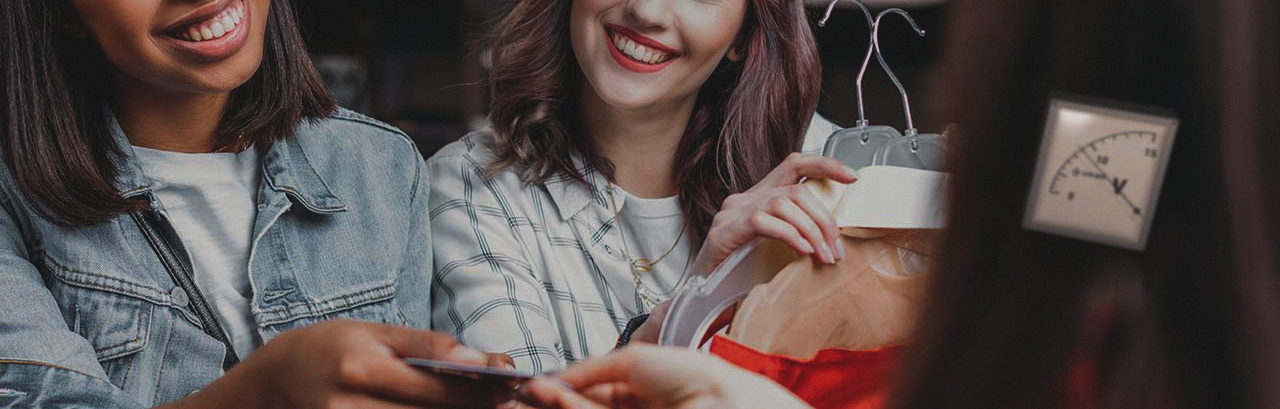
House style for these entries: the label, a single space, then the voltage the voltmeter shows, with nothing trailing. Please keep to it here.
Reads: 9 V
